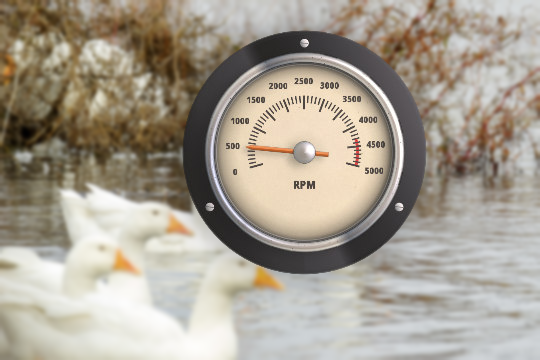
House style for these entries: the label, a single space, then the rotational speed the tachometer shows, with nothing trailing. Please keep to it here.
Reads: 500 rpm
